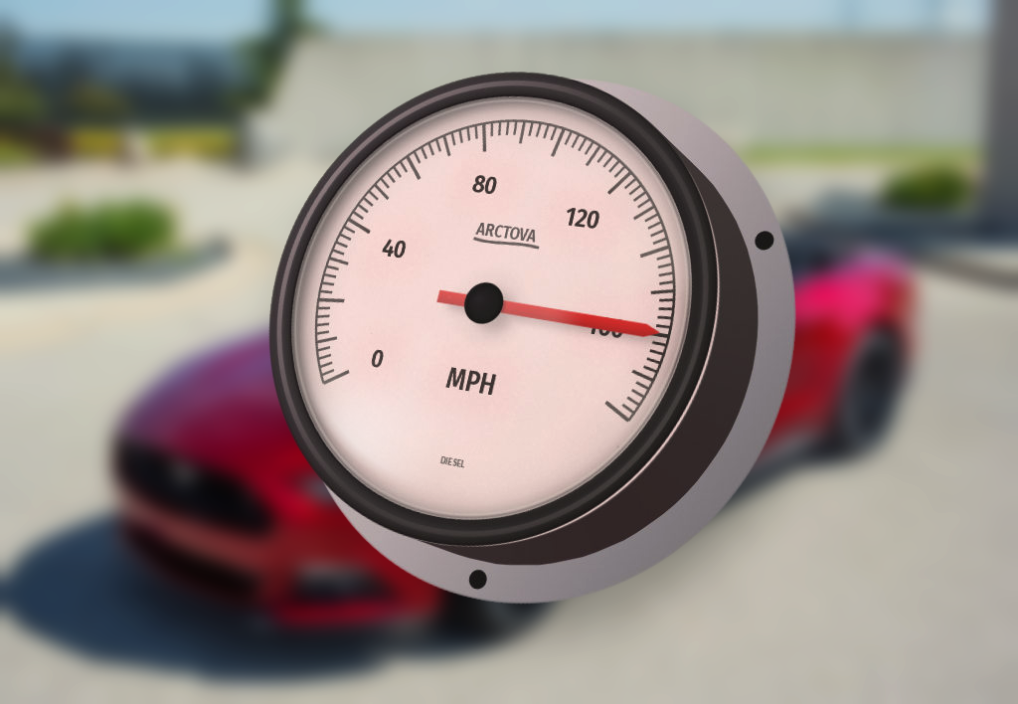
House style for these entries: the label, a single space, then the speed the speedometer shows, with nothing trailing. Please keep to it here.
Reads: 160 mph
